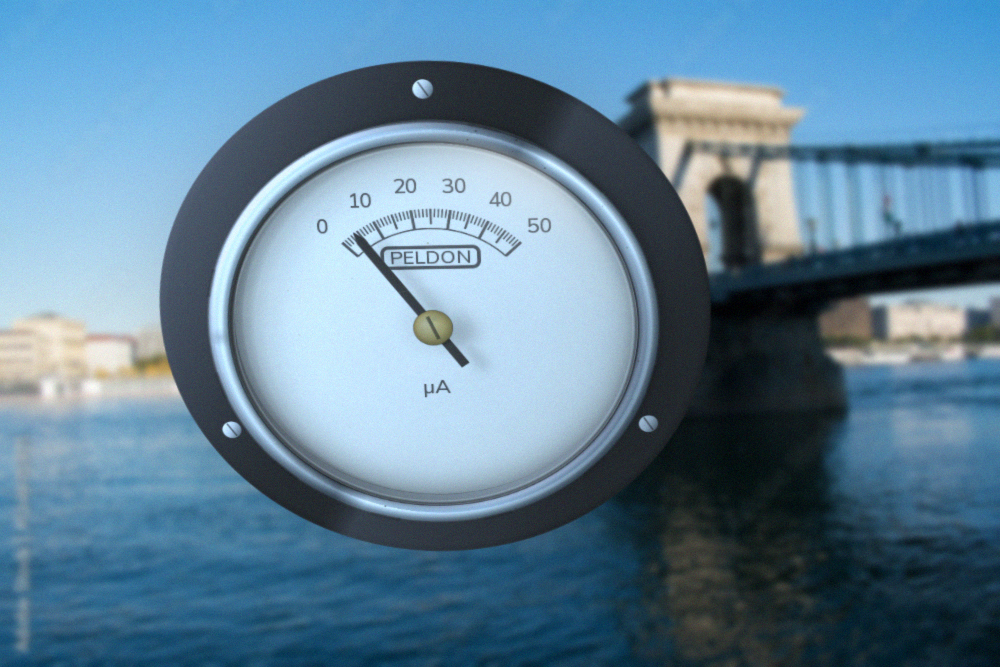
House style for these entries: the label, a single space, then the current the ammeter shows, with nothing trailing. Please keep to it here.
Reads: 5 µA
